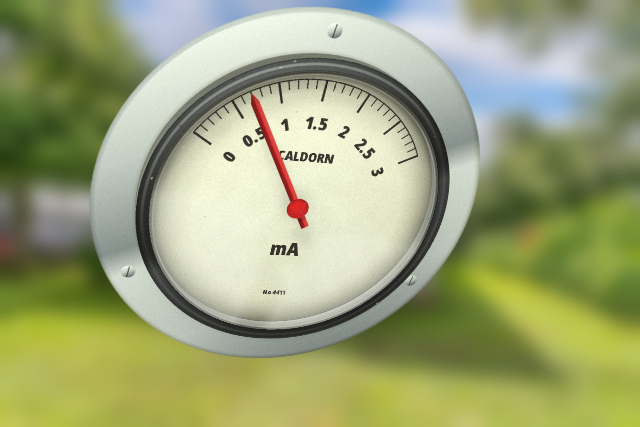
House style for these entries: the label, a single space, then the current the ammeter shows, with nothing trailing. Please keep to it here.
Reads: 0.7 mA
